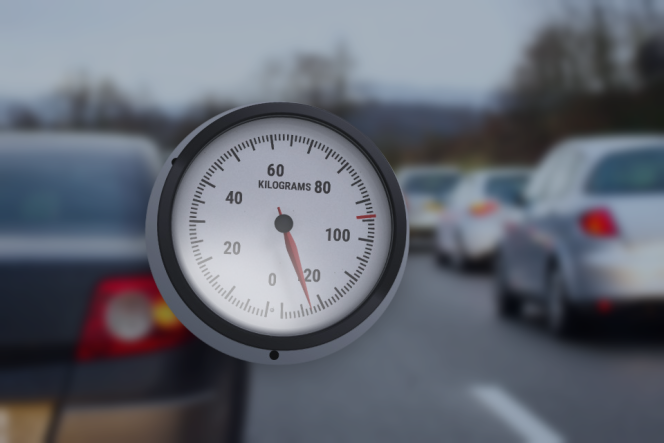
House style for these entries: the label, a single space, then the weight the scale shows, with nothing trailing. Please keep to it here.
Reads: 123 kg
